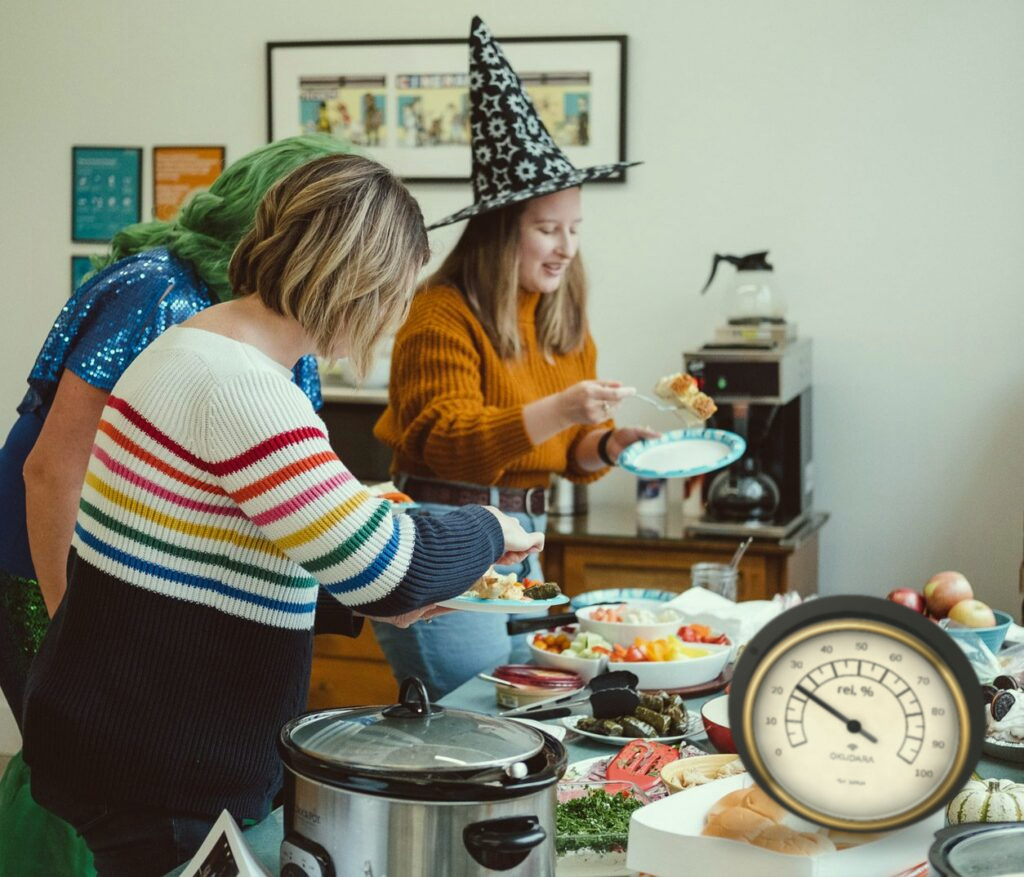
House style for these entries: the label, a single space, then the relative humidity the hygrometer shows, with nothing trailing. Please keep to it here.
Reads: 25 %
